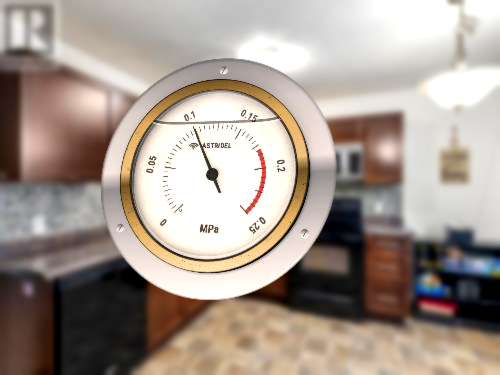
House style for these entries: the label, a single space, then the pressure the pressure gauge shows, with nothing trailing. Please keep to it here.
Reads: 0.1 MPa
